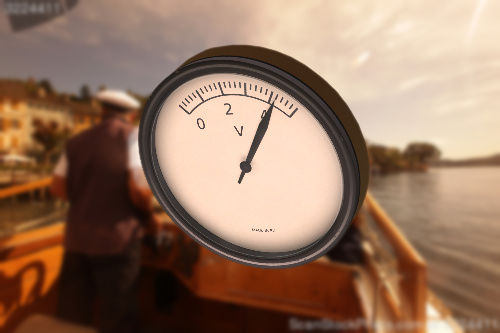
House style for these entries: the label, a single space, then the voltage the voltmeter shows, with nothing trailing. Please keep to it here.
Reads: 4.2 V
